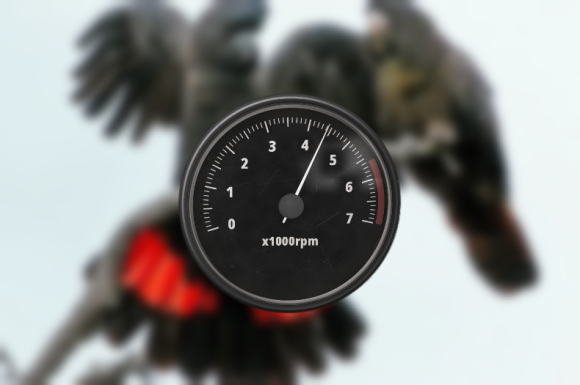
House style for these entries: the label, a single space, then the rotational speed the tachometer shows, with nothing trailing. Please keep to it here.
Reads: 4400 rpm
